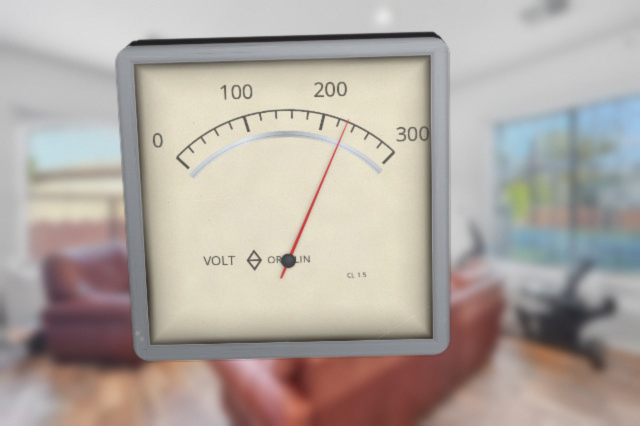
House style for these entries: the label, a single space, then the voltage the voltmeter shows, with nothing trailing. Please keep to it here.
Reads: 230 V
